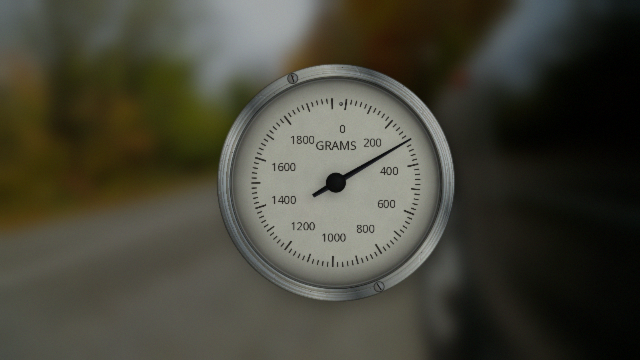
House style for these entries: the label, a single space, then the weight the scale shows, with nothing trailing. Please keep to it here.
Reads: 300 g
